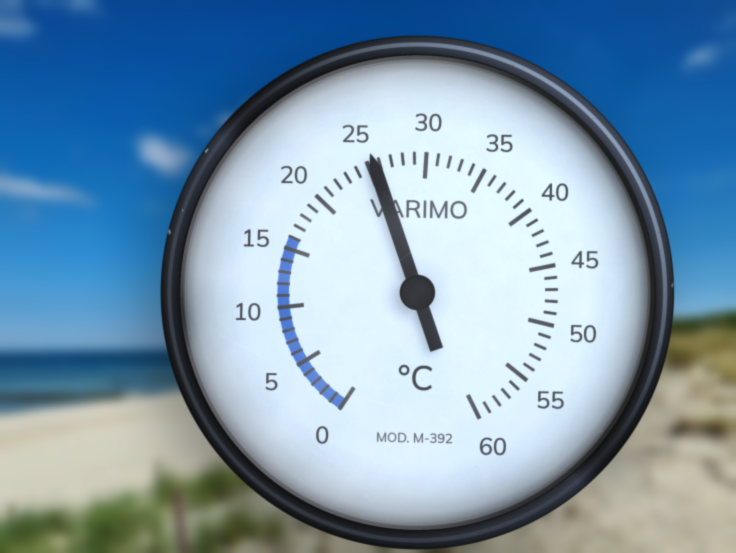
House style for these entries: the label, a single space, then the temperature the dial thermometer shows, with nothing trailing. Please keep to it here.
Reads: 25.5 °C
